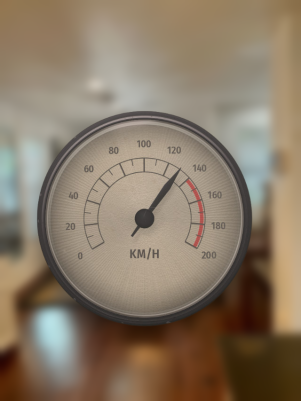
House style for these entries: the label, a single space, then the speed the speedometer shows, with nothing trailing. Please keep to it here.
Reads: 130 km/h
